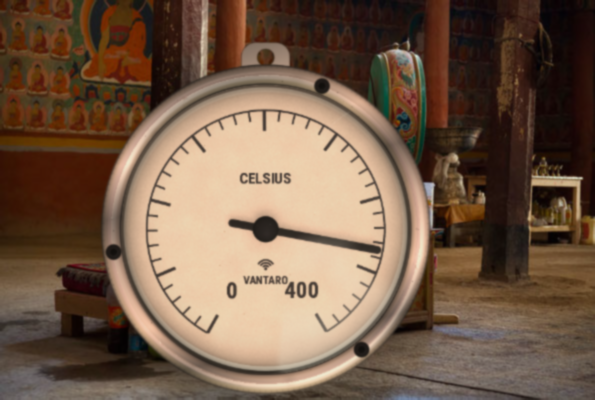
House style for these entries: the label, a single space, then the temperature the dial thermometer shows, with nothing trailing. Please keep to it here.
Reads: 335 °C
